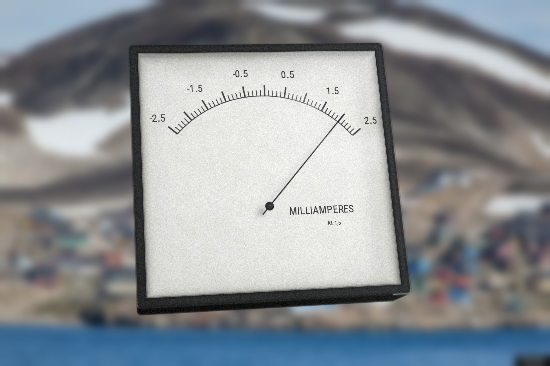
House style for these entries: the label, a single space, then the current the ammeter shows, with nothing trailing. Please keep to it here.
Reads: 2 mA
